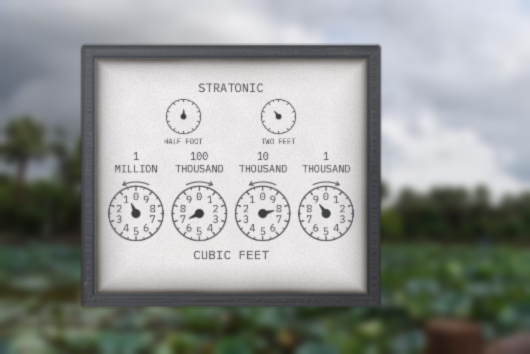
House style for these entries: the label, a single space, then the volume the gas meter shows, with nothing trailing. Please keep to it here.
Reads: 67900 ft³
